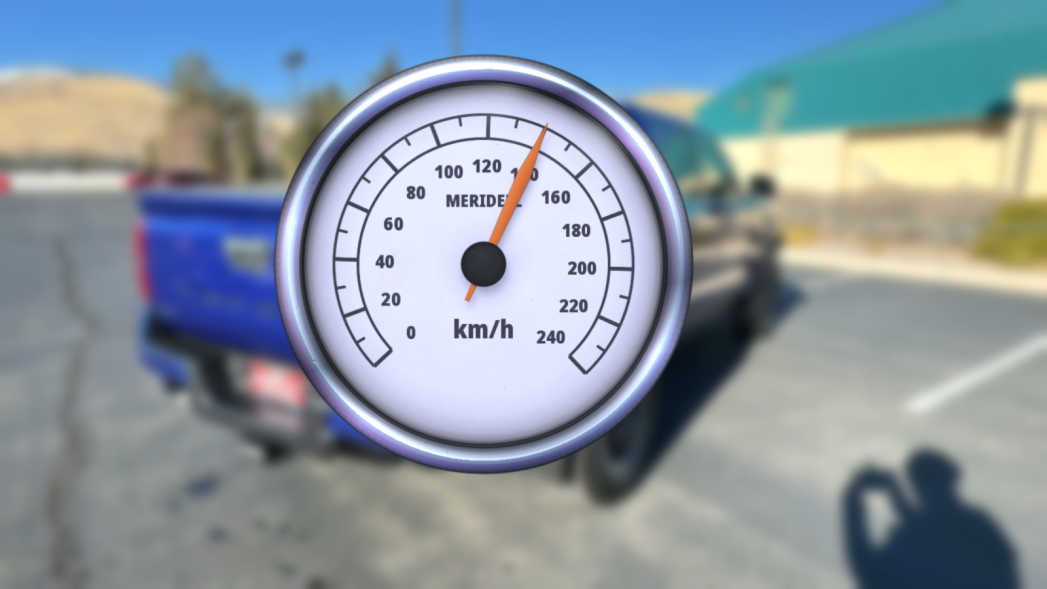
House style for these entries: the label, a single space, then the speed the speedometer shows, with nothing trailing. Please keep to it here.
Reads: 140 km/h
